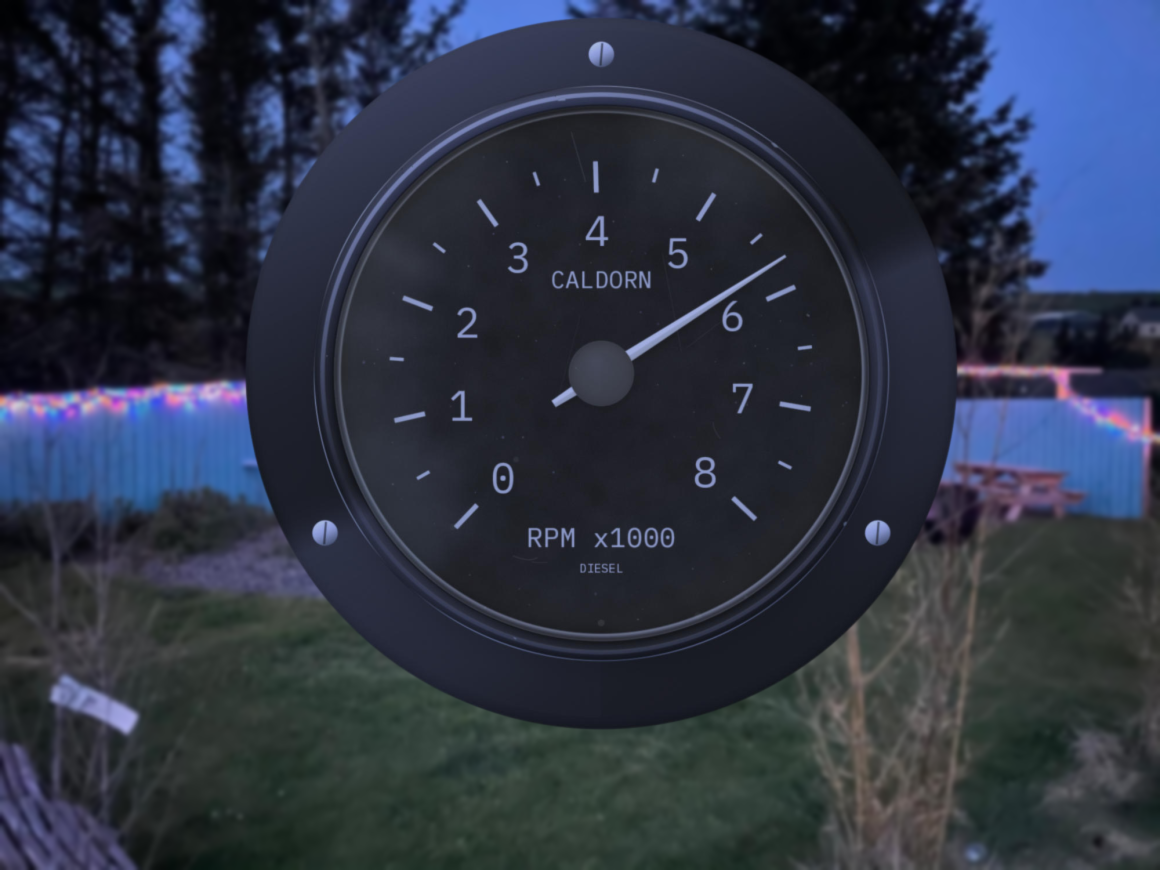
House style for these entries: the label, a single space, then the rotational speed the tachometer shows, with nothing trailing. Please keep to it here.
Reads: 5750 rpm
